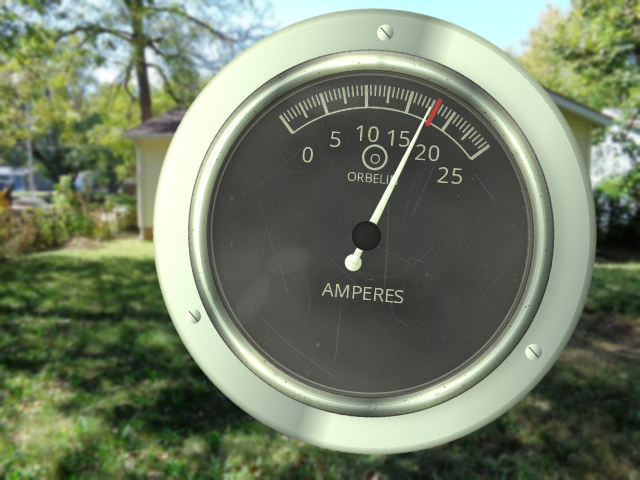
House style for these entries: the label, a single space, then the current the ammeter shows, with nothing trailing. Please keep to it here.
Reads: 17.5 A
